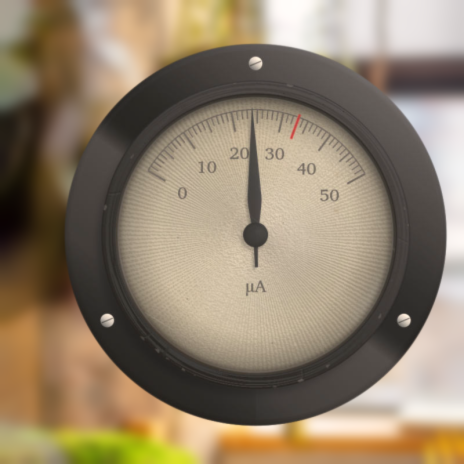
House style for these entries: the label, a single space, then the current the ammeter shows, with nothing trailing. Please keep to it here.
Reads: 24 µA
